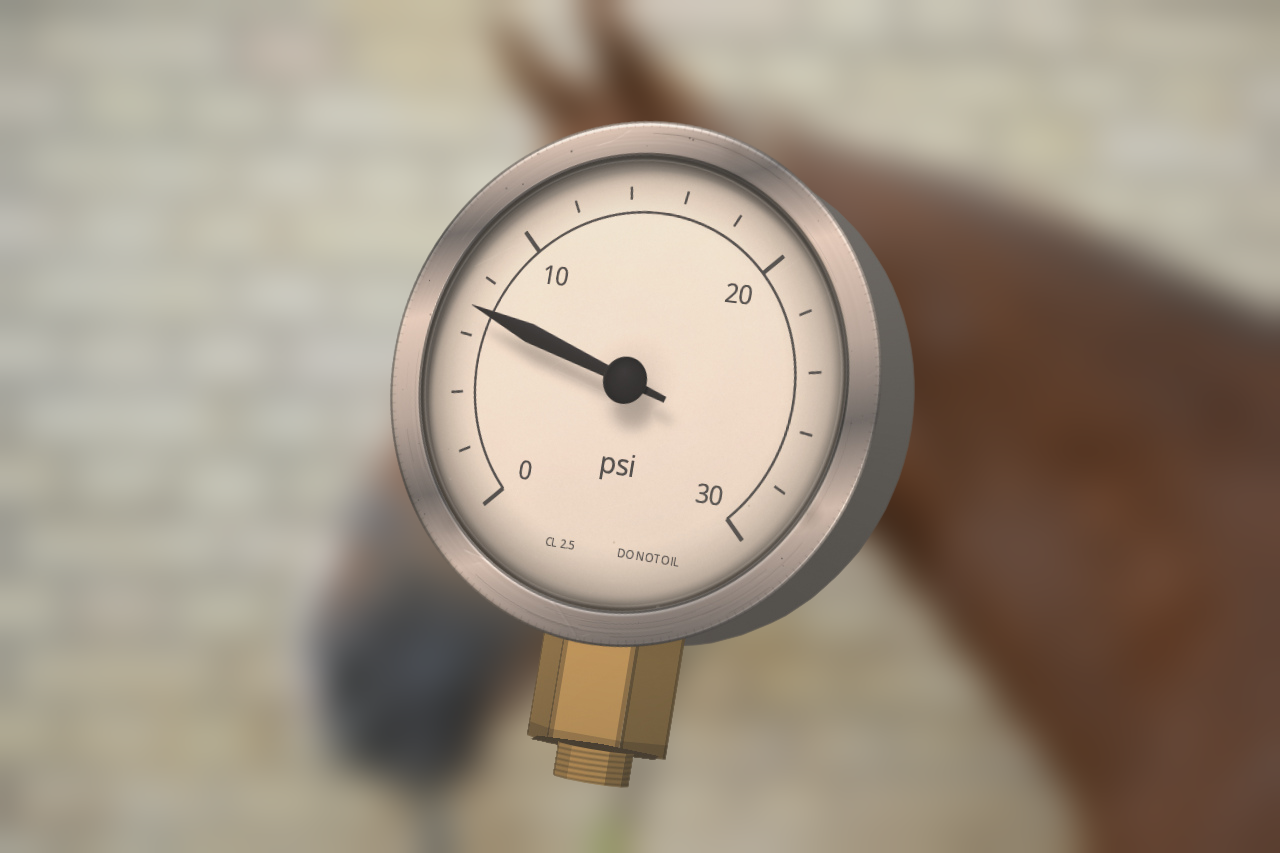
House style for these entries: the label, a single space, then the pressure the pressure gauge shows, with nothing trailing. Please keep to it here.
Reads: 7 psi
